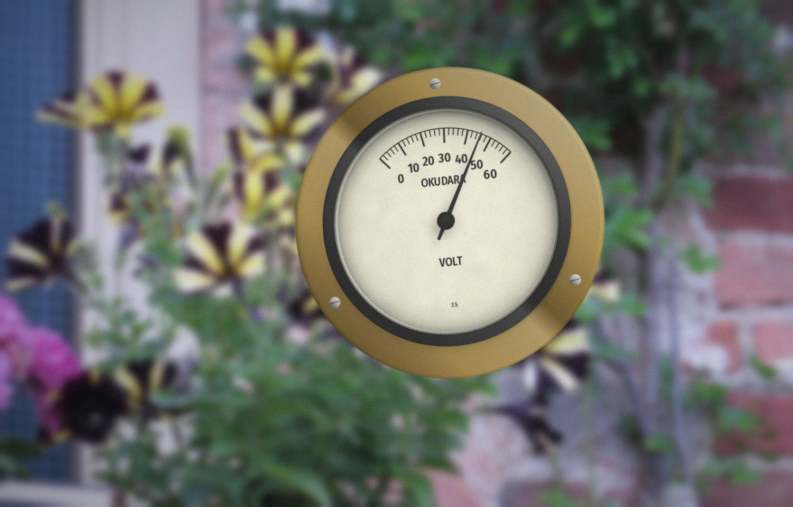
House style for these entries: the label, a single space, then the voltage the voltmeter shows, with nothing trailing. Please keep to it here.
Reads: 46 V
